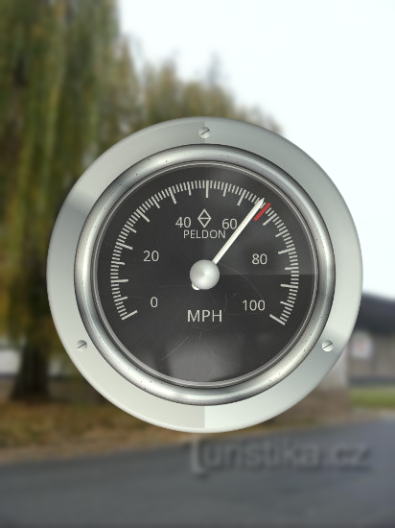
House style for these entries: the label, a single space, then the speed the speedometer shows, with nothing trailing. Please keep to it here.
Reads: 65 mph
